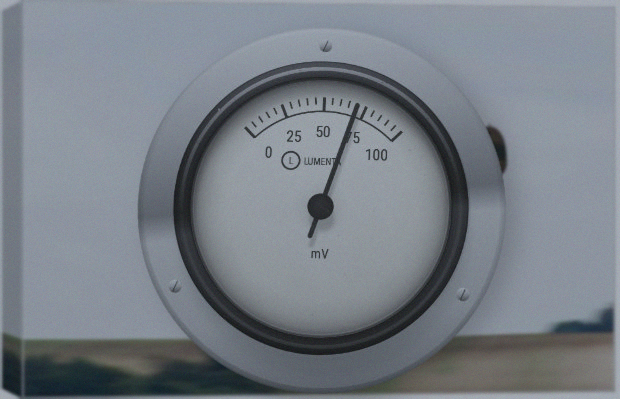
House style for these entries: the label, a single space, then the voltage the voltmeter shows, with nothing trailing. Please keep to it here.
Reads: 70 mV
